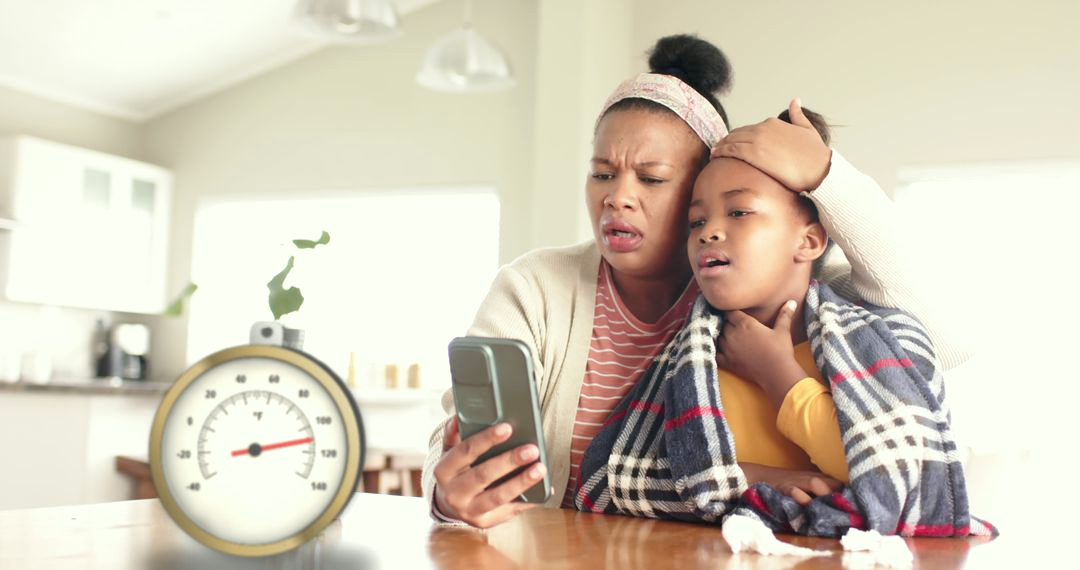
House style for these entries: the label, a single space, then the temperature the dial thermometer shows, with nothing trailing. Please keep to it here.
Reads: 110 °F
